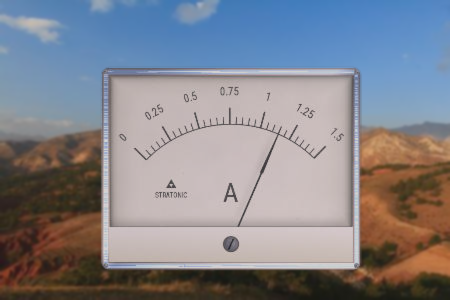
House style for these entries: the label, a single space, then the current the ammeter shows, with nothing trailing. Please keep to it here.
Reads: 1.15 A
